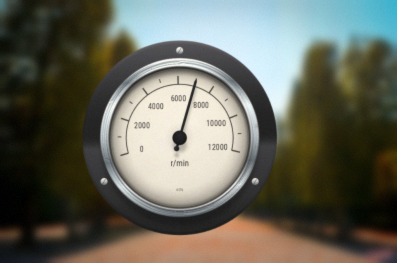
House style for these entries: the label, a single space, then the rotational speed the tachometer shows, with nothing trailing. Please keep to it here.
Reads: 7000 rpm
